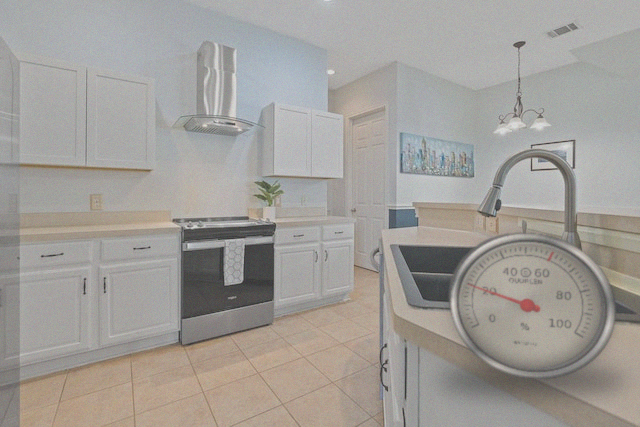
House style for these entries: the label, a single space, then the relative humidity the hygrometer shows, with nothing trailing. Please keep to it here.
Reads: 20 %
